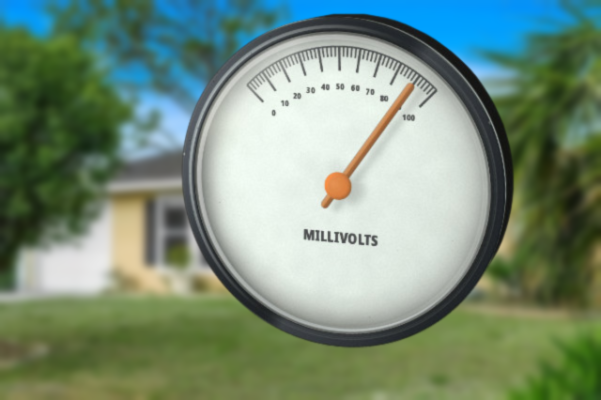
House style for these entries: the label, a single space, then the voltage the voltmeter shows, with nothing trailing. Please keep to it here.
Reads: 90 mV
